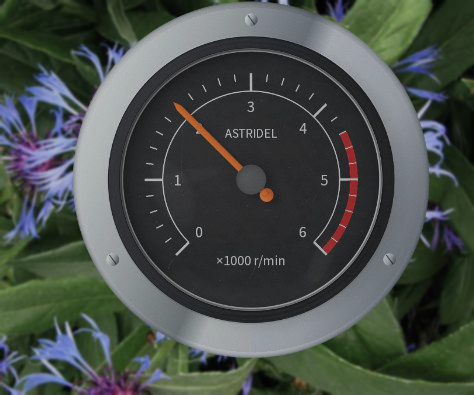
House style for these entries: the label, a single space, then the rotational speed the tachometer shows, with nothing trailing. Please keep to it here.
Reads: 2000 rpm
